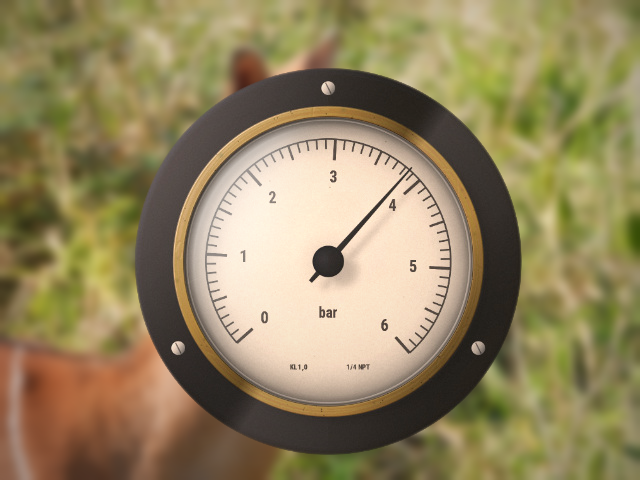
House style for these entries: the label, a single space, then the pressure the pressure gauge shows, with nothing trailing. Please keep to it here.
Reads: 3.85 bar
